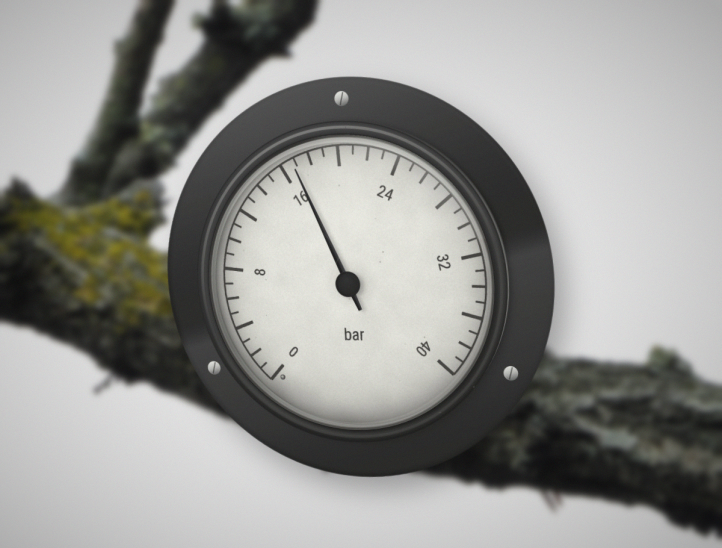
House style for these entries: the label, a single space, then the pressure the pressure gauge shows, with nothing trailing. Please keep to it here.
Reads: 17 bar
